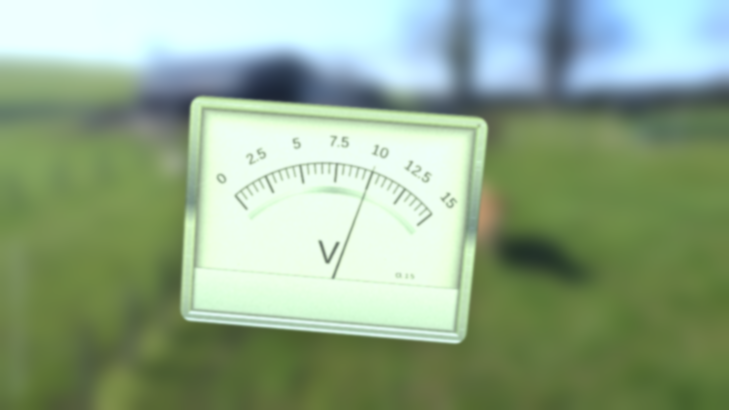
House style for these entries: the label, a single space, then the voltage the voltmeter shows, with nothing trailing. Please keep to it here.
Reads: 10 V
